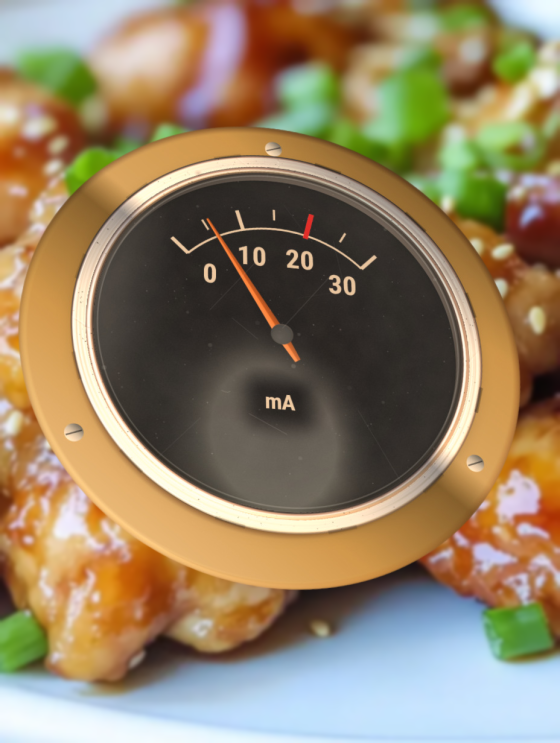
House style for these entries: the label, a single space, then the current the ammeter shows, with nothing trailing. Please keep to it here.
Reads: 5 mA
